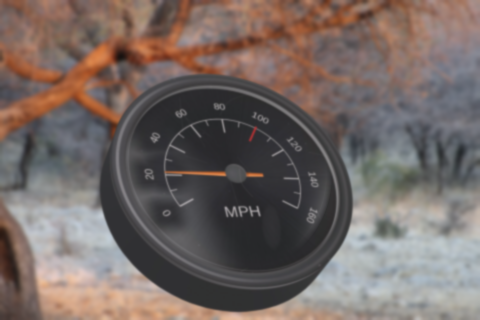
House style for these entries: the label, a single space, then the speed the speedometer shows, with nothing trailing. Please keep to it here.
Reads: 20 mph
